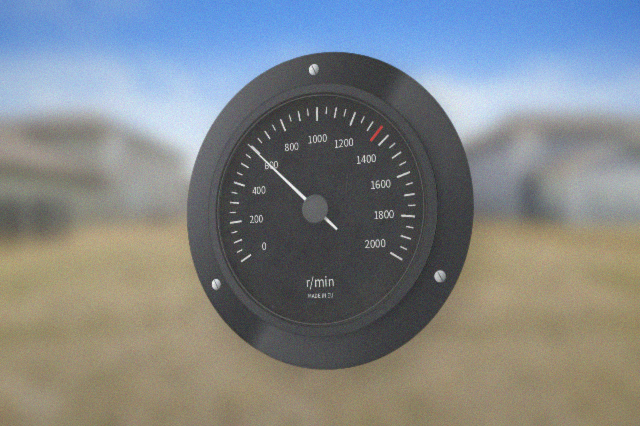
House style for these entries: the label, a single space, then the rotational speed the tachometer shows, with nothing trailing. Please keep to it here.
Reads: 600 rpm
